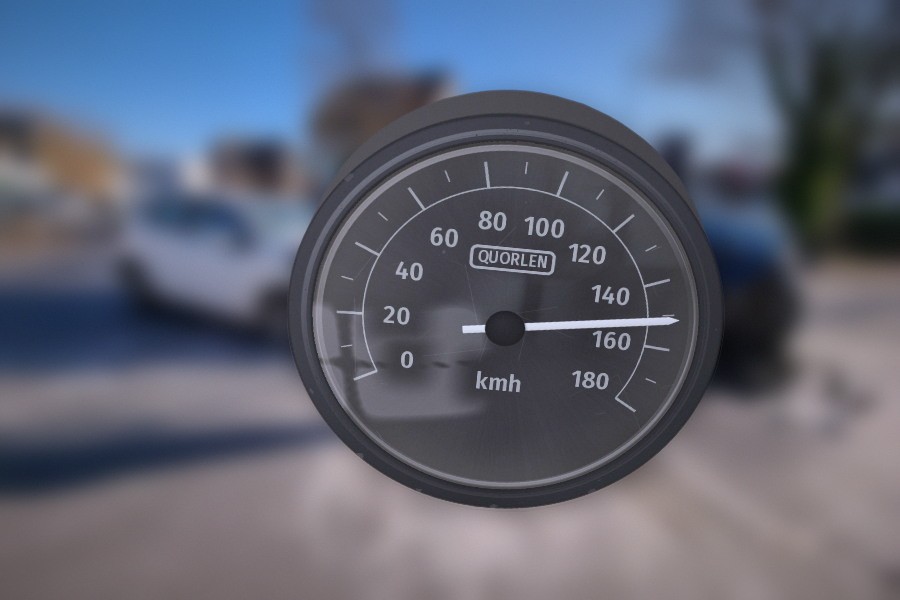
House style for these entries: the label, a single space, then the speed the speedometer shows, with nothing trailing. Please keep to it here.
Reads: 150 km/h
